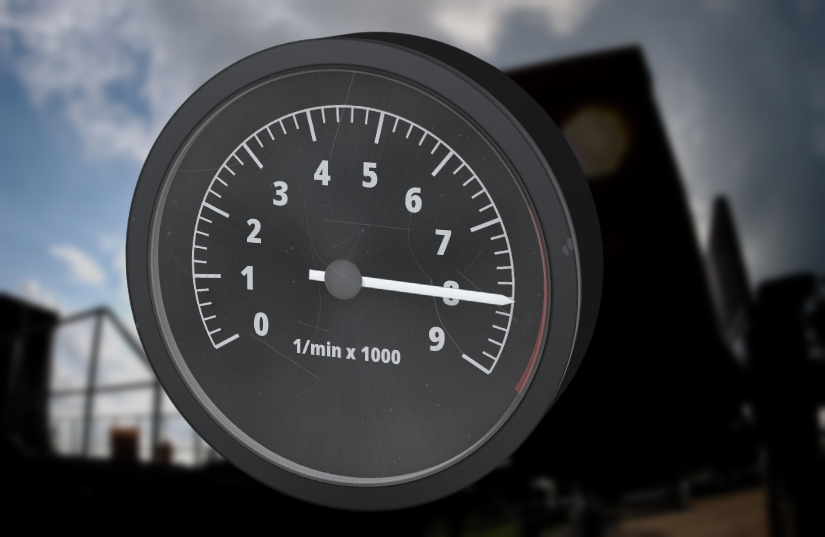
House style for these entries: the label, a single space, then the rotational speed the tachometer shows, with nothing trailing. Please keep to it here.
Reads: 8000 rpm
